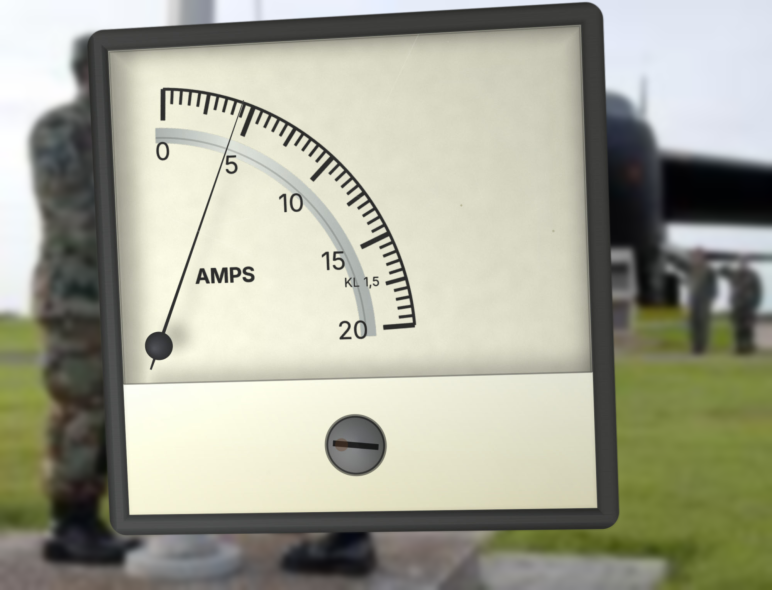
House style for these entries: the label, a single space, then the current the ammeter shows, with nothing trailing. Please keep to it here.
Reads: 4.5 A
